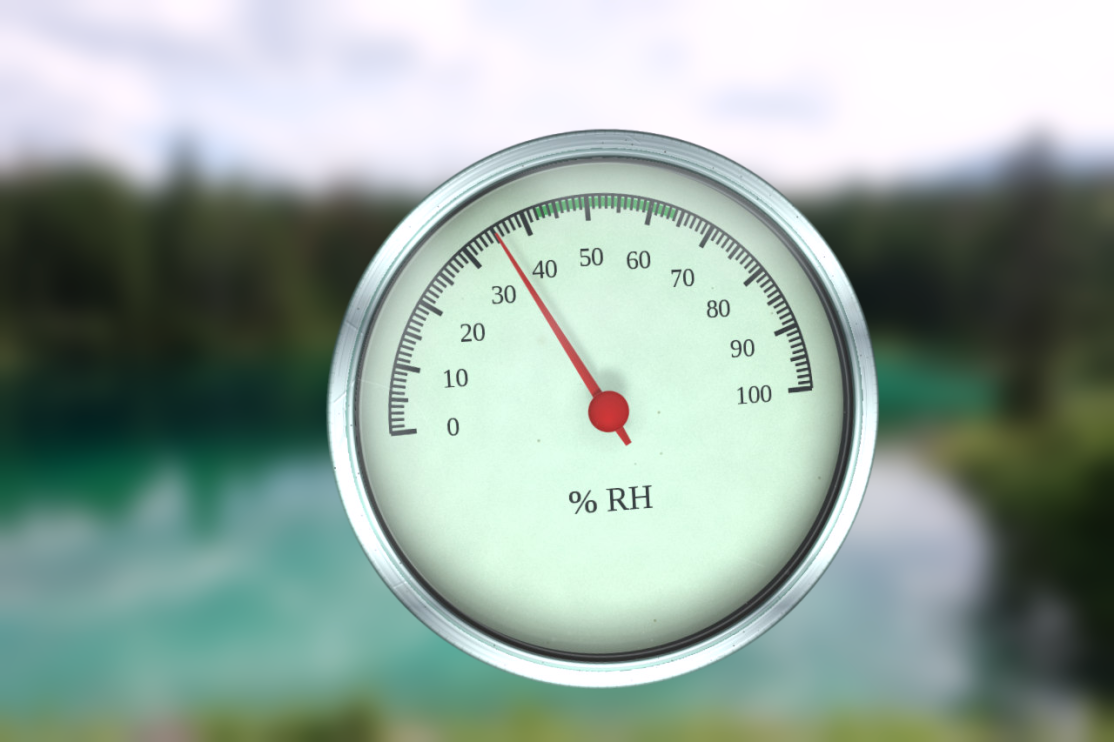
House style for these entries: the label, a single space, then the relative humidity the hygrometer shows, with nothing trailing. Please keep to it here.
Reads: 35 %
